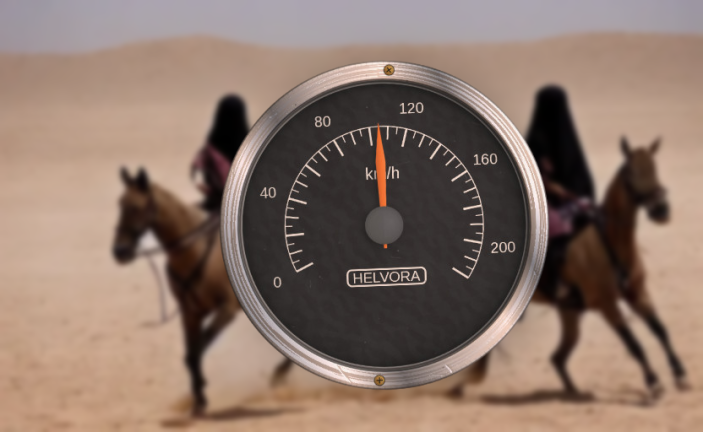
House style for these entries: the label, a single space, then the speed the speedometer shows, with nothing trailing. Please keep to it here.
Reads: 105 km/h
